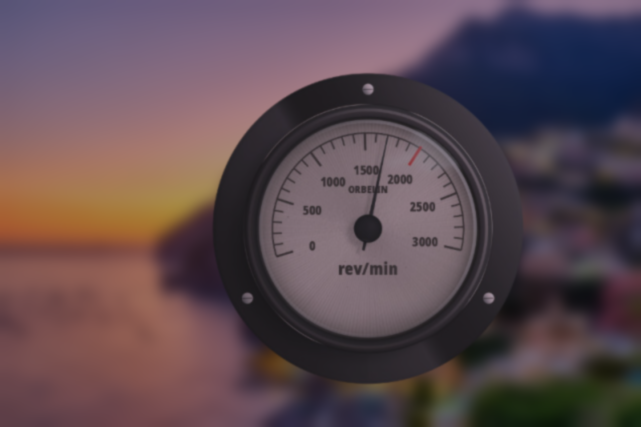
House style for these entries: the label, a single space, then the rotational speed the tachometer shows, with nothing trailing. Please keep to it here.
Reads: 1700 rpm
